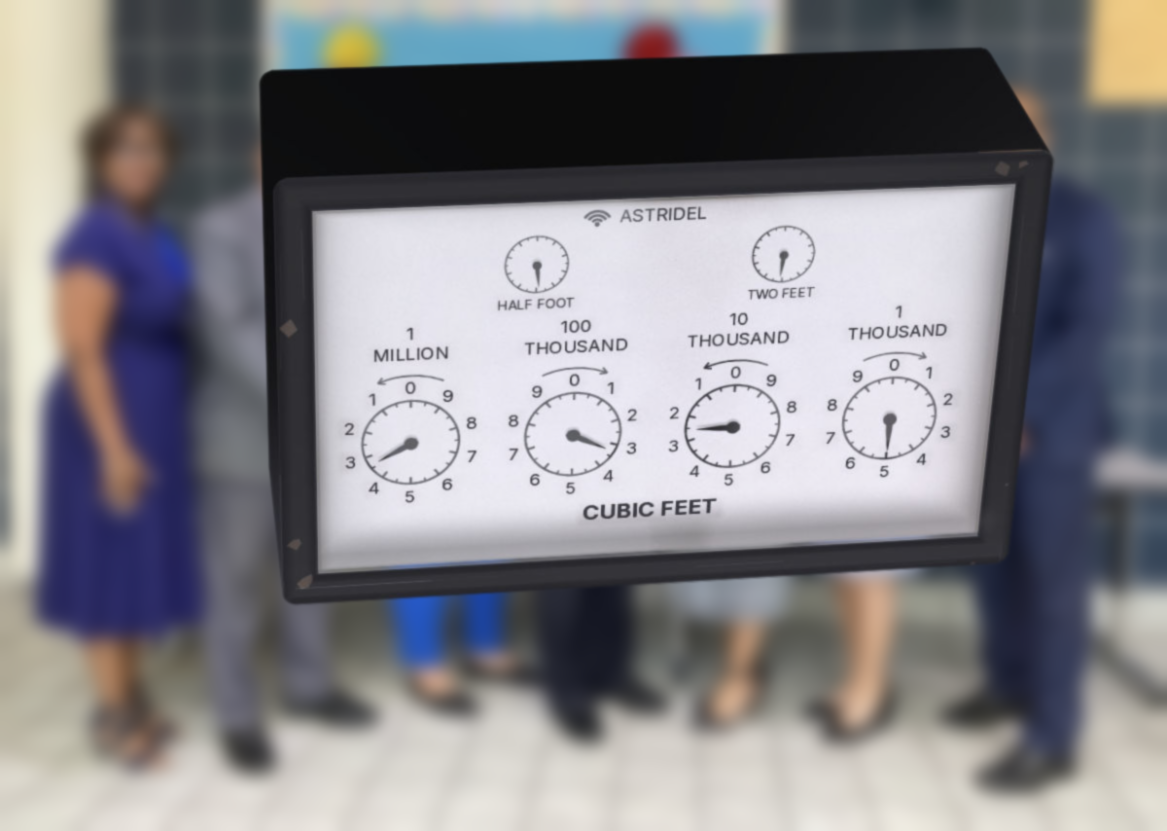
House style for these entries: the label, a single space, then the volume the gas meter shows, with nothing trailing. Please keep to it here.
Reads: 332500 ft³
